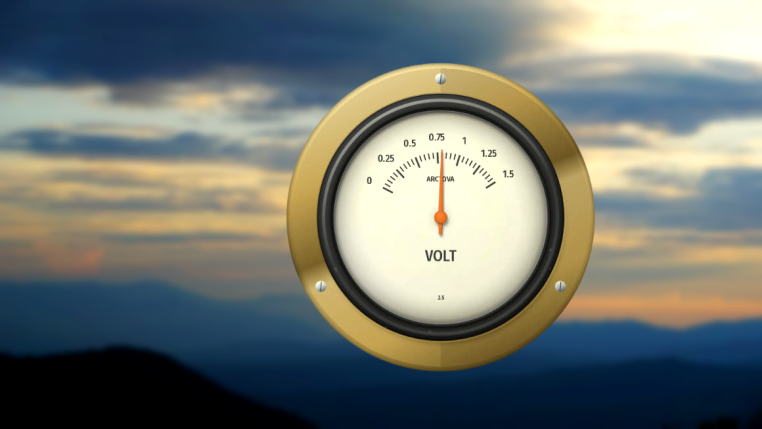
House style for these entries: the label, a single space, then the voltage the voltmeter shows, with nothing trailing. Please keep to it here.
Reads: 0.8 V
